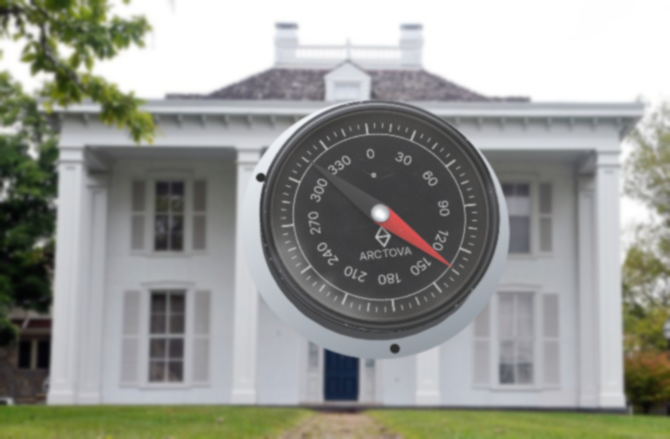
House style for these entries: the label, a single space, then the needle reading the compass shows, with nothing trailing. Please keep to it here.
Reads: 135 °
